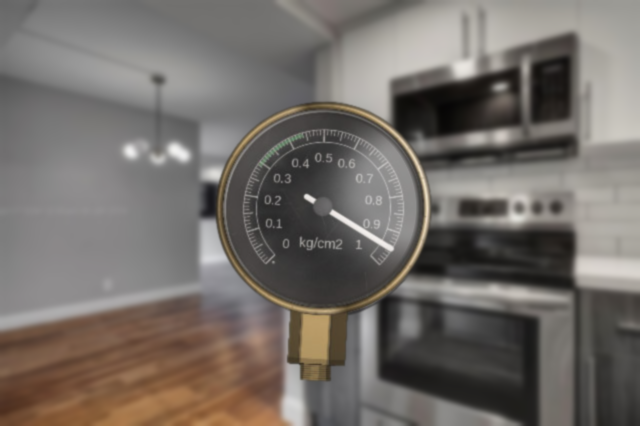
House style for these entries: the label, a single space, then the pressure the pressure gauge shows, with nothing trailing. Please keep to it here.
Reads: 0.95 kg/cm²
